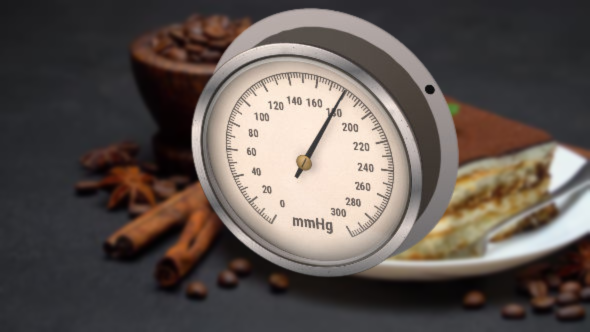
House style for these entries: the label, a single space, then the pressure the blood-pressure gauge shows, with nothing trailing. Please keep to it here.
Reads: 180 mmHg
